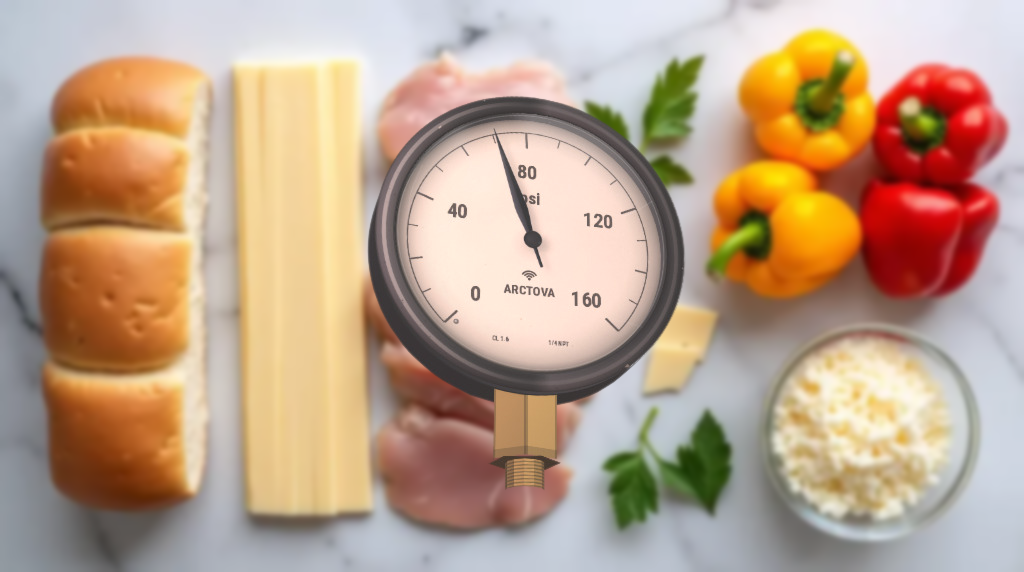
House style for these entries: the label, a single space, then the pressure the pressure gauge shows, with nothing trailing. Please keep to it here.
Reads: 70 psi
